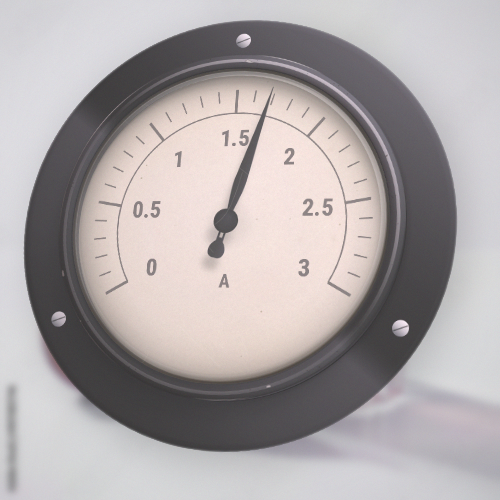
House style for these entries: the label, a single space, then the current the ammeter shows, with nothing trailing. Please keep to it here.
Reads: 1.7 A
